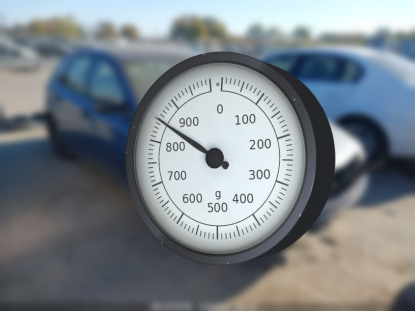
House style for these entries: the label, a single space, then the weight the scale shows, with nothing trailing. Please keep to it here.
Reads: 850 g
